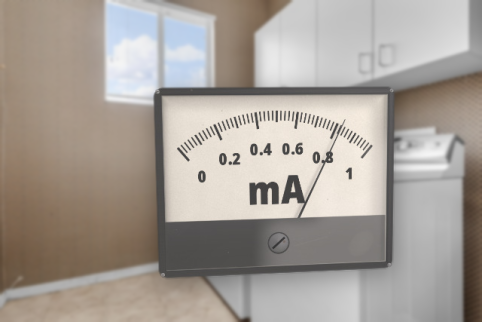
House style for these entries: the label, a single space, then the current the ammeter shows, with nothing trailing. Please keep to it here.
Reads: 0.82 mA
